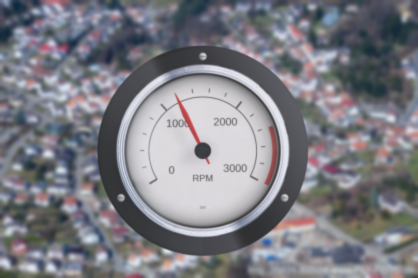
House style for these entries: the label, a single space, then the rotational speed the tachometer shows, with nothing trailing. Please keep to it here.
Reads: 1200 rpm
